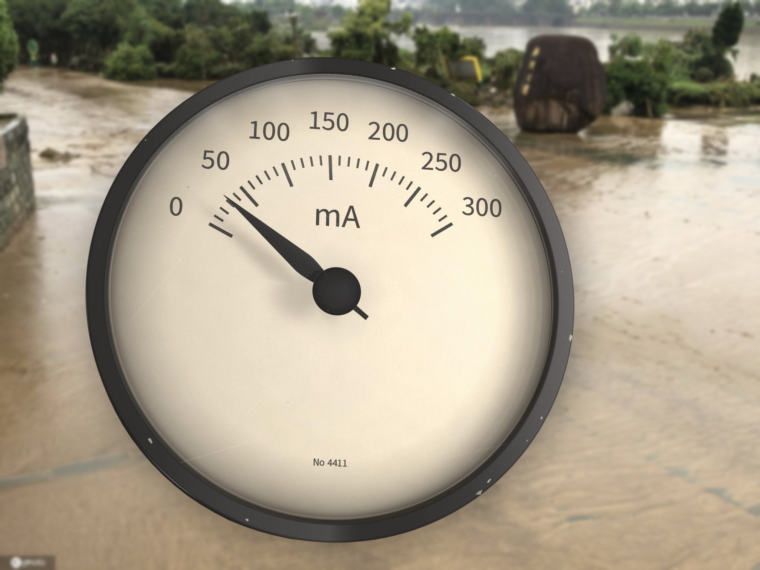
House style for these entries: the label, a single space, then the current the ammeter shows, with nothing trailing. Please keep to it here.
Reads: 30 mA
